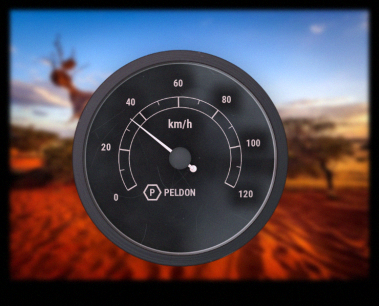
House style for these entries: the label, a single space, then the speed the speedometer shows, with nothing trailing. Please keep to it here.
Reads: 35 km/h
